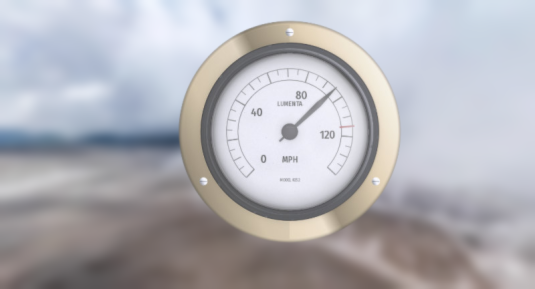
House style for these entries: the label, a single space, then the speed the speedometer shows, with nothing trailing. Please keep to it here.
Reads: 95 mph
